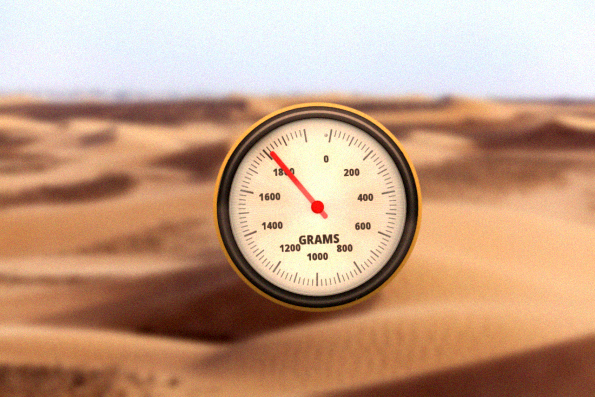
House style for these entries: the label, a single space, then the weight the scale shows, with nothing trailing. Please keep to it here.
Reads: 1820 g
